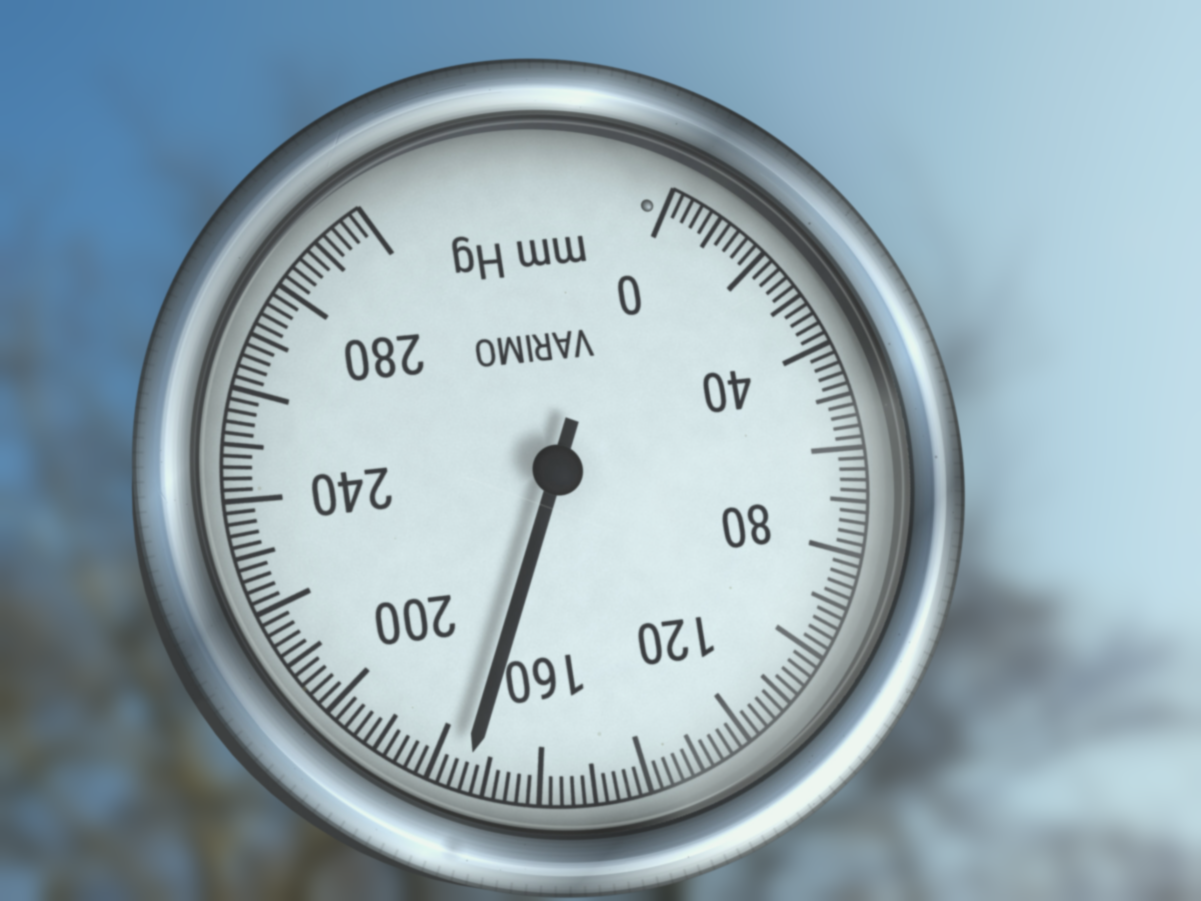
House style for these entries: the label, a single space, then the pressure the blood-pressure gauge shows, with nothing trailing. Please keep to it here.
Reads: 174 mmHg
